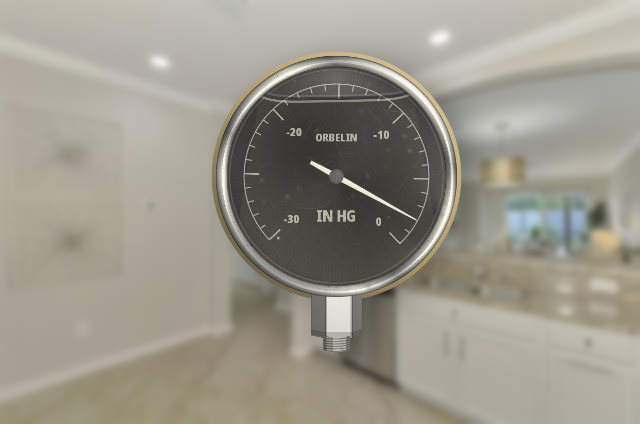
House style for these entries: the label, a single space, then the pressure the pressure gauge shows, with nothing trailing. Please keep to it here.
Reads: -2 inHg
